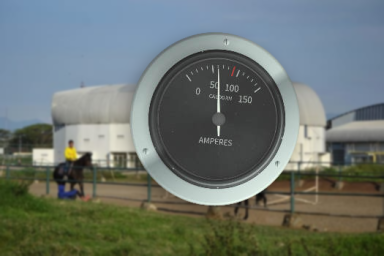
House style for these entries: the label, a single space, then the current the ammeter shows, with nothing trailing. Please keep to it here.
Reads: 60 A
